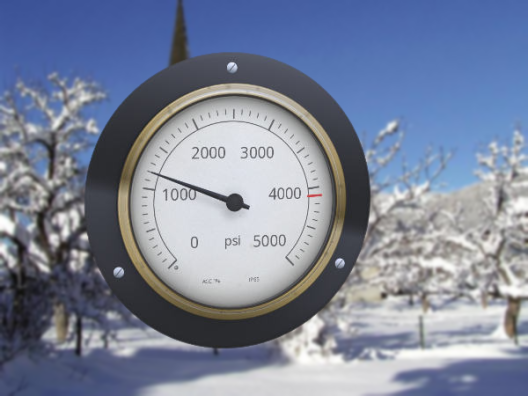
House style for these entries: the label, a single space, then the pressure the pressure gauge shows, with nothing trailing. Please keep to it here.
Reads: 1200 psi
